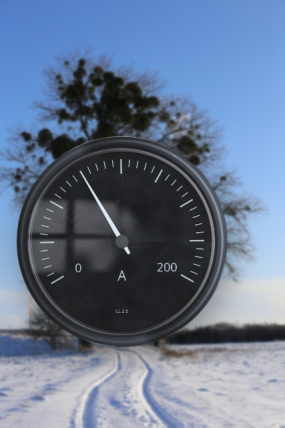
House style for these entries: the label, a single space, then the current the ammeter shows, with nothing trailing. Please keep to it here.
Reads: 75 A
